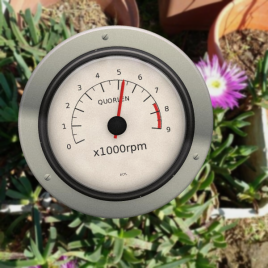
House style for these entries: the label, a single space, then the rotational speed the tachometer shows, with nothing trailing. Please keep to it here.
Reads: 5250 rpm
